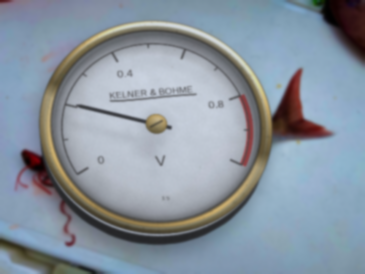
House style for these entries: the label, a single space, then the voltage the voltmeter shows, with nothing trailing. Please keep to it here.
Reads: 0.2 V
